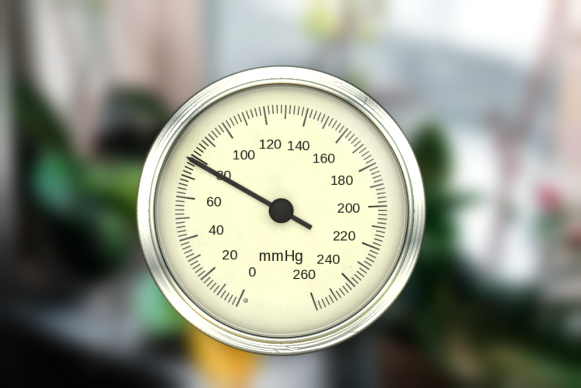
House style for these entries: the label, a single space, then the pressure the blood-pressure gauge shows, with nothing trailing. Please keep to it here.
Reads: 78 mmHg
